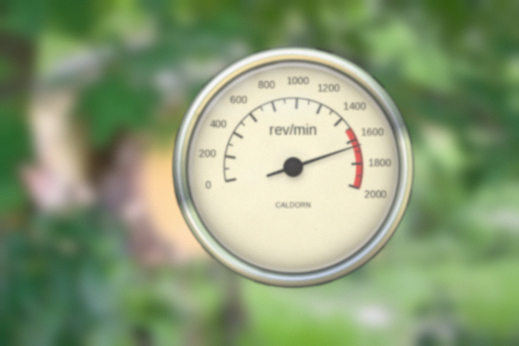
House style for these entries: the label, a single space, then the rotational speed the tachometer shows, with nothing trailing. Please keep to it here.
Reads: 1650 rpm
